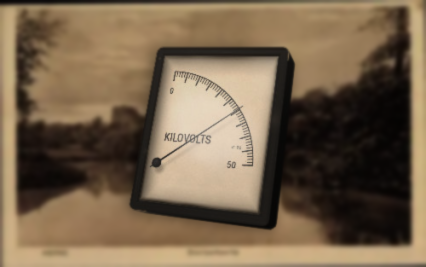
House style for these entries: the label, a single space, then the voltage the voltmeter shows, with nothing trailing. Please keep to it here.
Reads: 30 kV
